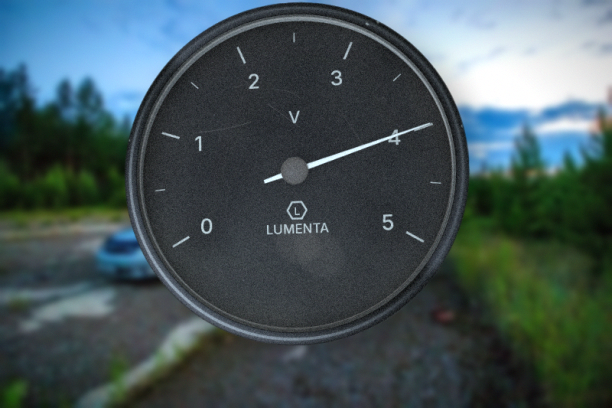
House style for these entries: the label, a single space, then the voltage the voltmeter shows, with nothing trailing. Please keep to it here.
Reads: 4 V
